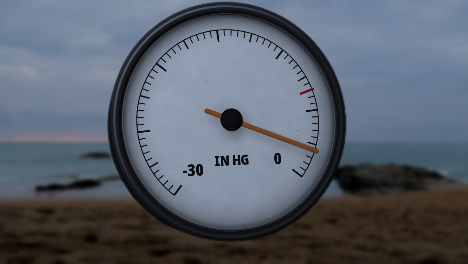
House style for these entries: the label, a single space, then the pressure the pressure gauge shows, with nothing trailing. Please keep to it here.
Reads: -2 inHg
